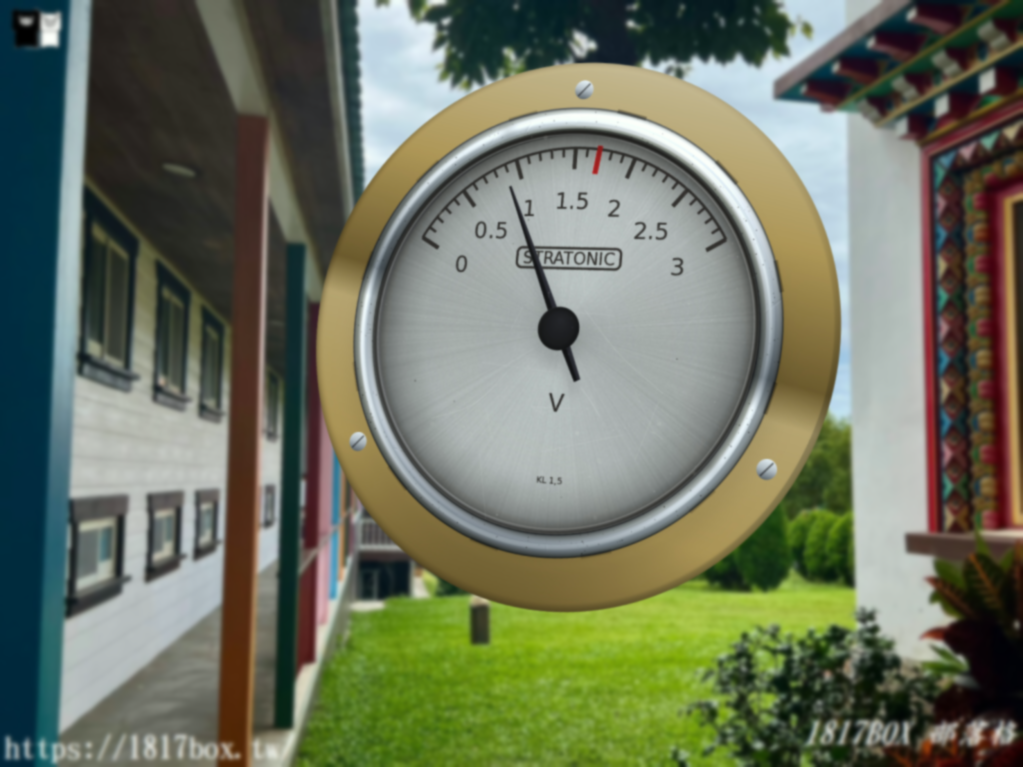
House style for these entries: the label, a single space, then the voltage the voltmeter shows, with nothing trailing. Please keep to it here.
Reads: 0.9 V
